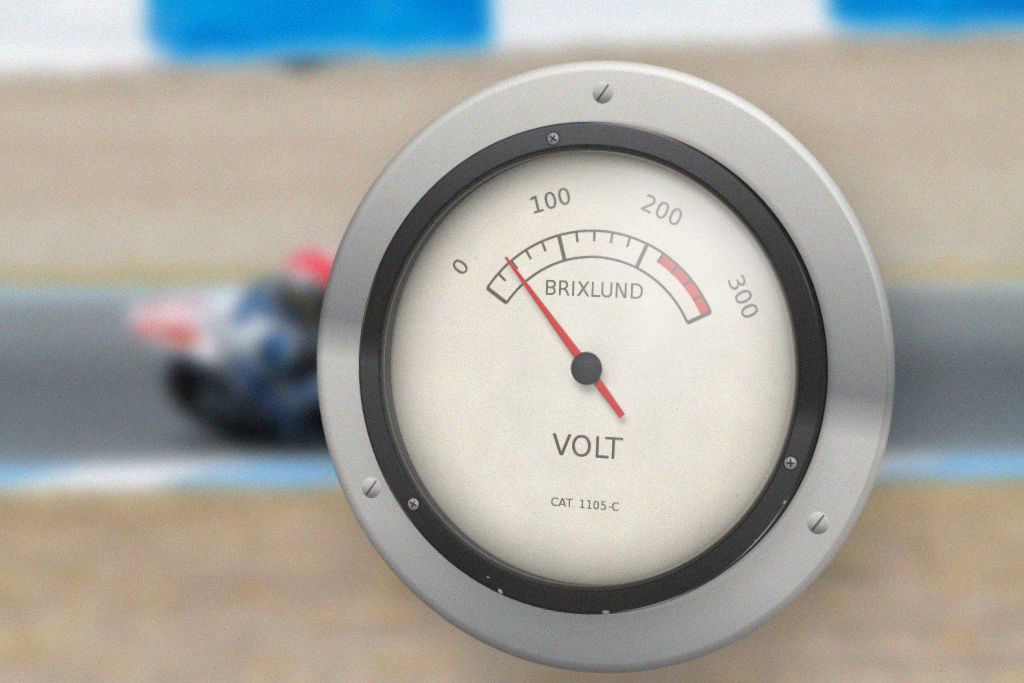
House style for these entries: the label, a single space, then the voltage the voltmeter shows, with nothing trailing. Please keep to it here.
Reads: 40 V
